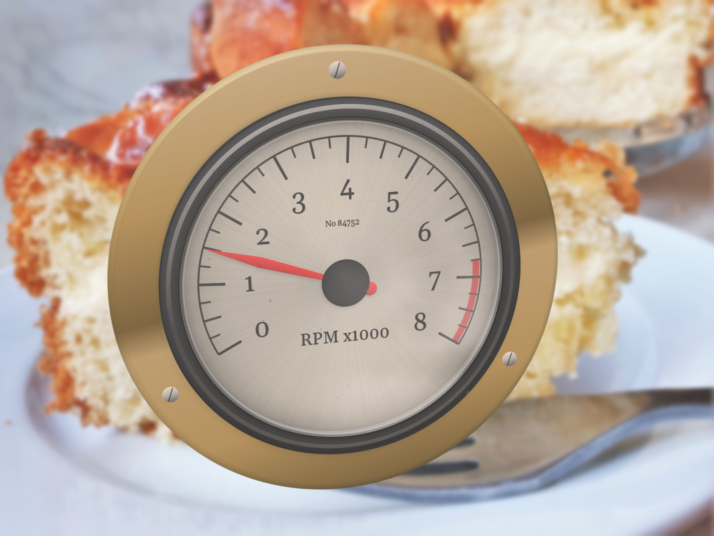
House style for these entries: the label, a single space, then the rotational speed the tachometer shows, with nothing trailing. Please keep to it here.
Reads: 1500 rpm
